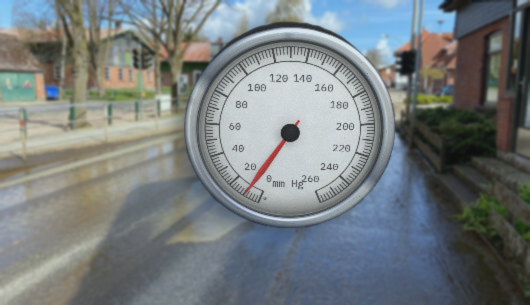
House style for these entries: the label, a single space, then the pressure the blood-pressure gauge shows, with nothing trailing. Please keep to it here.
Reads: 10 mmHg
